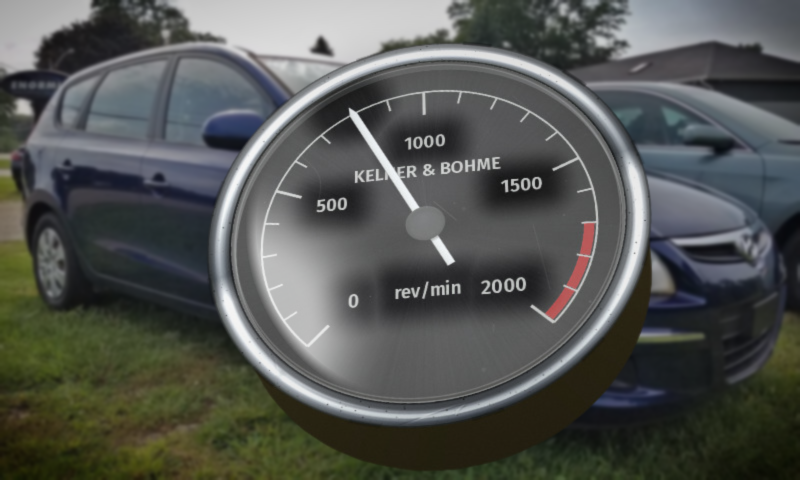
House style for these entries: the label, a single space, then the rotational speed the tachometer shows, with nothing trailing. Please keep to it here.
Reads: 800 rpm
